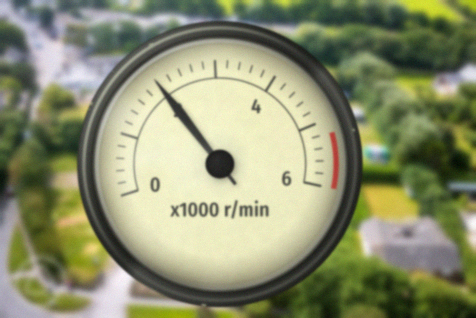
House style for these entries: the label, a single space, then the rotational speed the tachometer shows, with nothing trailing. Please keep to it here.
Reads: 2000 rpm
